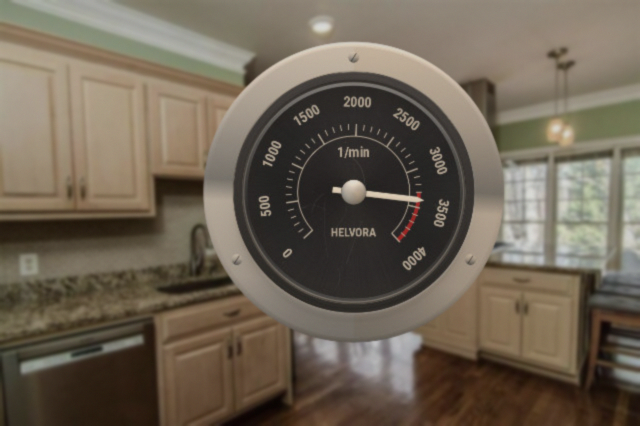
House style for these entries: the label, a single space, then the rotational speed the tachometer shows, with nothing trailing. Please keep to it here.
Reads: 3400 rpm
